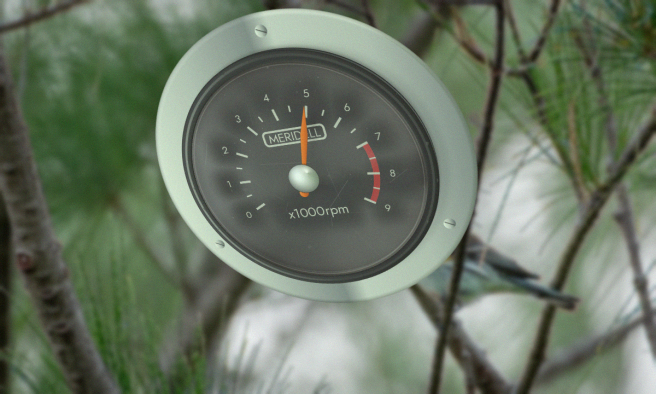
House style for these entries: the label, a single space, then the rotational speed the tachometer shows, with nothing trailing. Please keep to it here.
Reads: 5000 rpm
